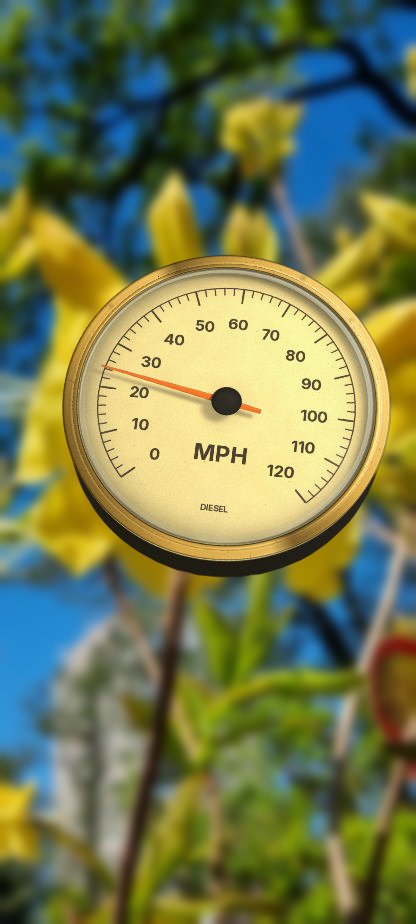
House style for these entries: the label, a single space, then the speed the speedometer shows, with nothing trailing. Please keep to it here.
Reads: 24 mph
